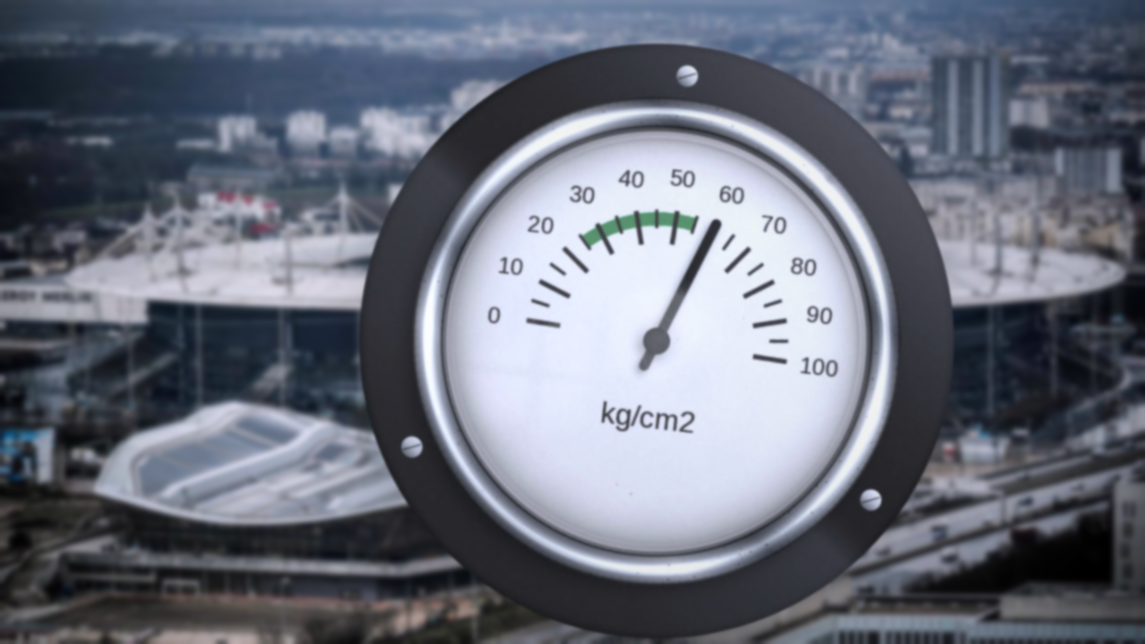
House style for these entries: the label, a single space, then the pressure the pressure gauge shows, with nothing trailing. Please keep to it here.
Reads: 60 kg/cm²
